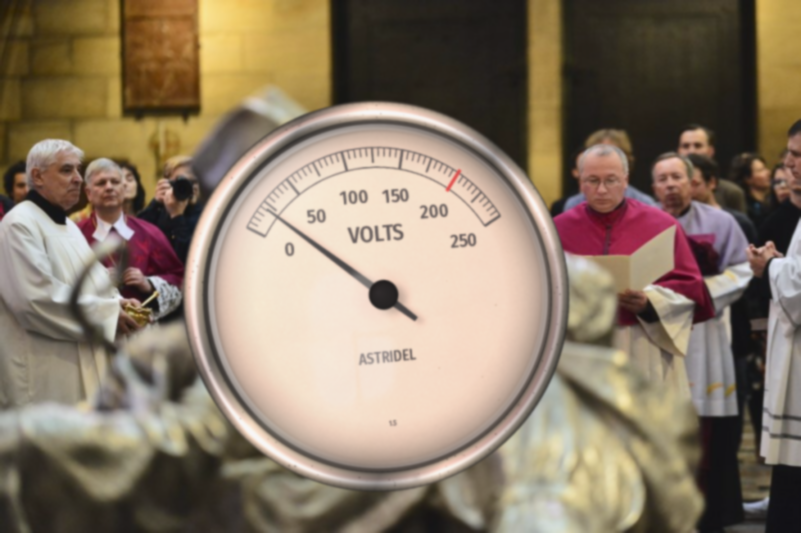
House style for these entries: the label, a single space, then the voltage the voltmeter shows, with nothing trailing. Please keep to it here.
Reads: 20 V
